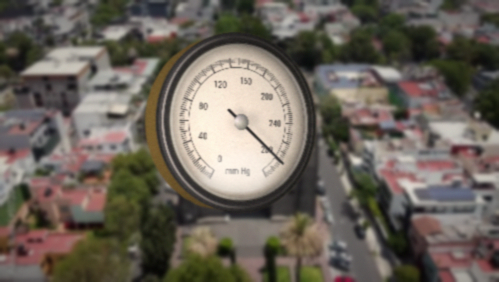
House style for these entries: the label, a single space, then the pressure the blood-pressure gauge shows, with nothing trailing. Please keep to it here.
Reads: 280 mmHg
